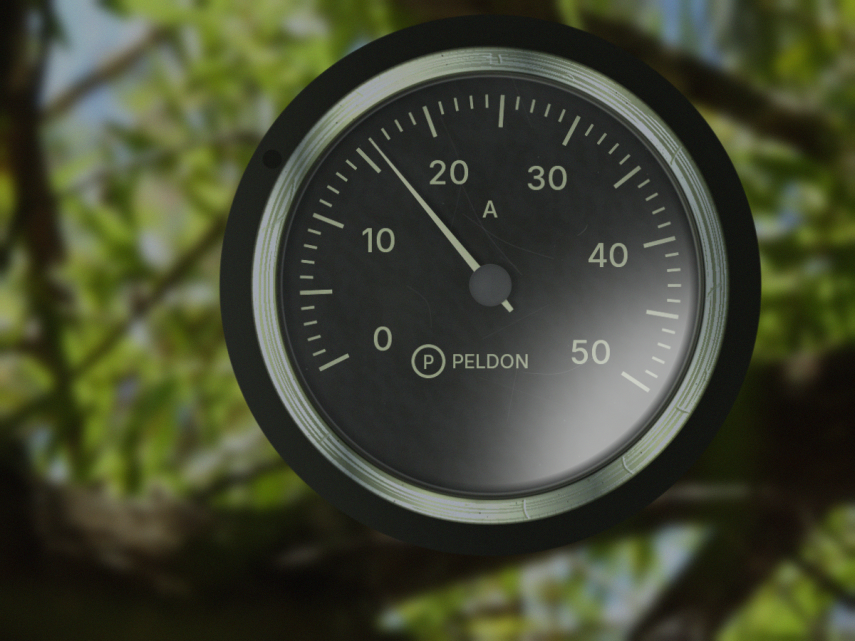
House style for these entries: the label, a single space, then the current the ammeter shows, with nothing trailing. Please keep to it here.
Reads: 16 A
